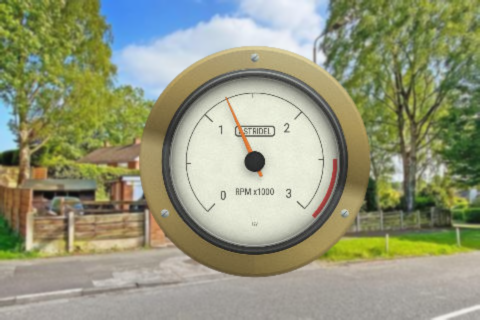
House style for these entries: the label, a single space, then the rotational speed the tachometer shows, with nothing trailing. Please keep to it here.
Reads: 1250 rpm
